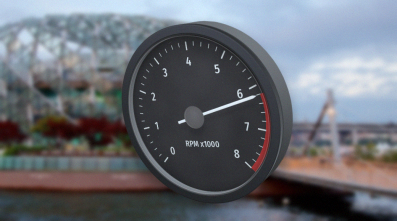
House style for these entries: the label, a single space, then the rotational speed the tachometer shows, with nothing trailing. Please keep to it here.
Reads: 6200 rpm
